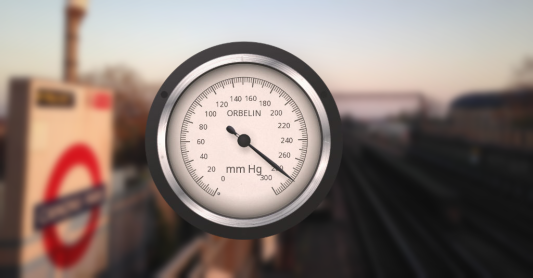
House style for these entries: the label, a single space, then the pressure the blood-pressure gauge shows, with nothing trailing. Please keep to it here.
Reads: 280 mmHg
